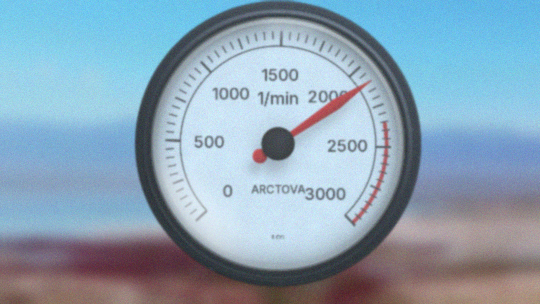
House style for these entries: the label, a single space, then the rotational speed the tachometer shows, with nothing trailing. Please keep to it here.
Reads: 2100 rpm
